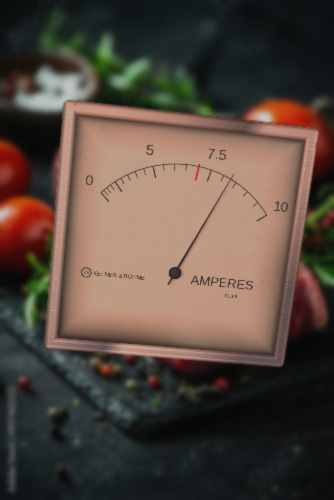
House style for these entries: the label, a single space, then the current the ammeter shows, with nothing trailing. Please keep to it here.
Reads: 8.25 A
